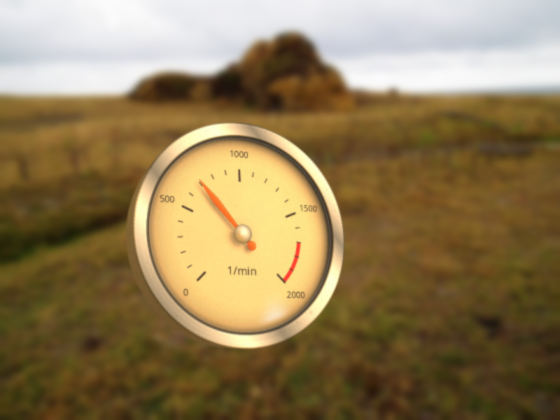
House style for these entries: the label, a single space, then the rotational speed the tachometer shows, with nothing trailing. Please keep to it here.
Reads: 700 rpm
